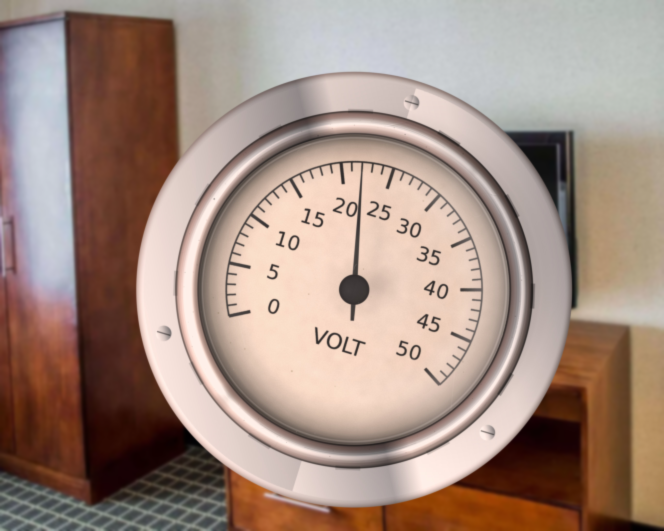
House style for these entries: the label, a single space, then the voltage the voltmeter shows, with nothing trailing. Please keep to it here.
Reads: 22 V
